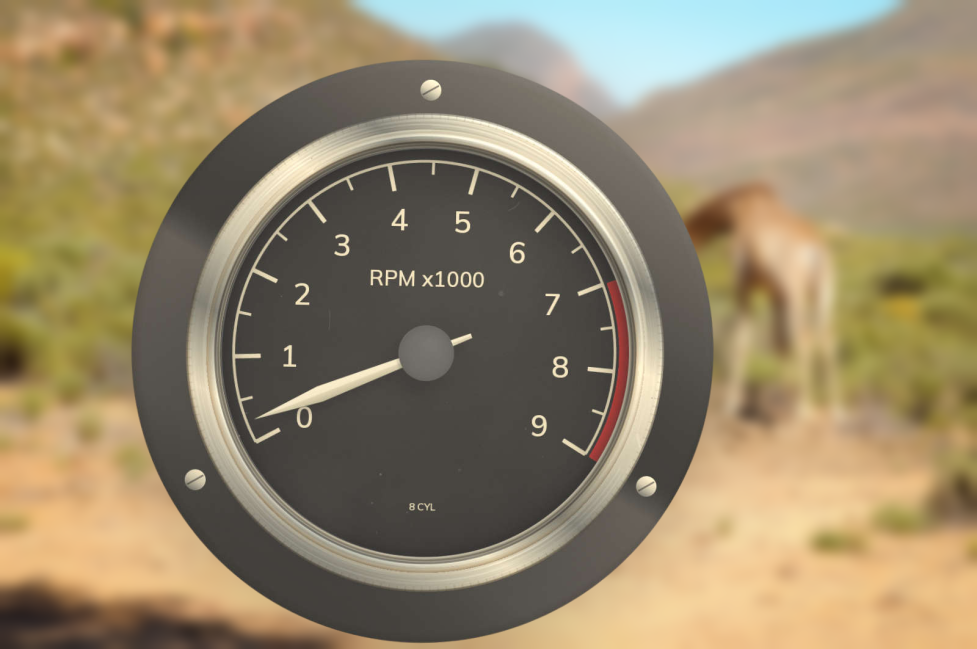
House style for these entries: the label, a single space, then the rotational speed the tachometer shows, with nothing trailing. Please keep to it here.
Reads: 250 rpm
